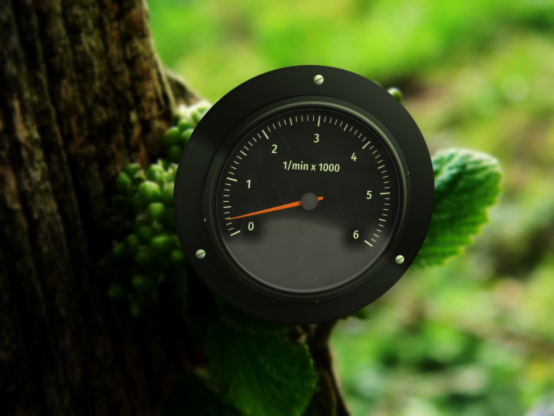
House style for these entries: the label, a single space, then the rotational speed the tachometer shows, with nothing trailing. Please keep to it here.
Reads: 300 rpm
